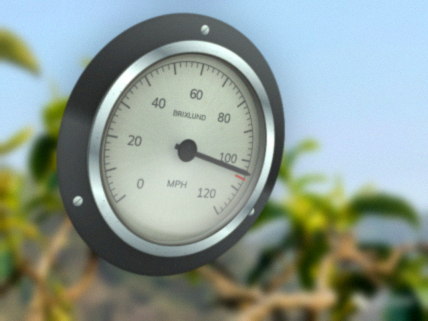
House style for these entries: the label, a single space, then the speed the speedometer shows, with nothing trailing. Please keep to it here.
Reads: 104 mph
